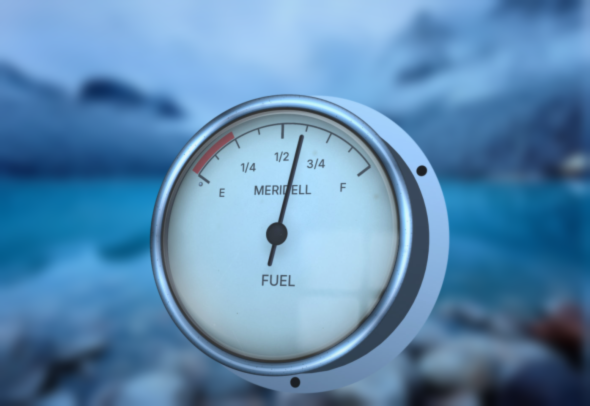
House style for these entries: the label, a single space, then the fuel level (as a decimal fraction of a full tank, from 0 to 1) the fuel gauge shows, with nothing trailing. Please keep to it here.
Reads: 0.625
